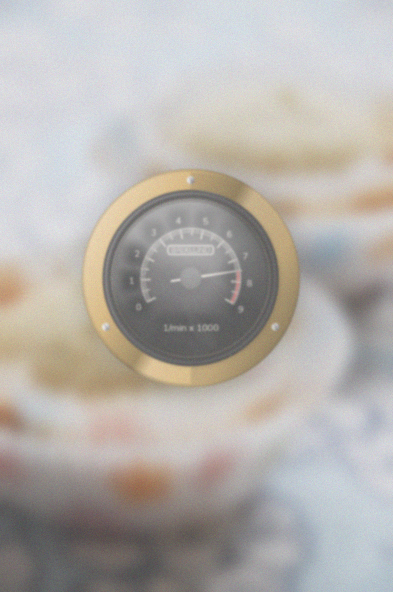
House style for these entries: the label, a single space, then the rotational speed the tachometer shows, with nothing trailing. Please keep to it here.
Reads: 7500 rpm
